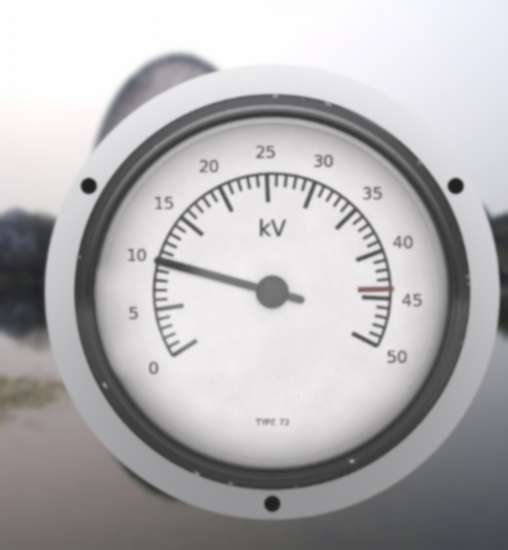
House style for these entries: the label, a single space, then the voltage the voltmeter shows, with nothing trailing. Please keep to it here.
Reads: 10 kV
